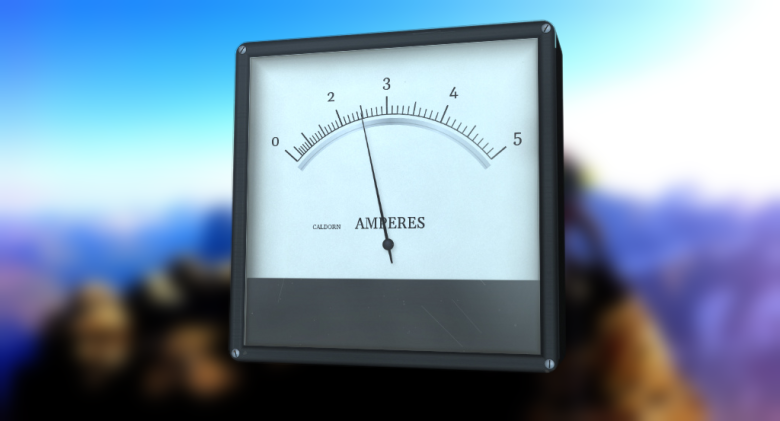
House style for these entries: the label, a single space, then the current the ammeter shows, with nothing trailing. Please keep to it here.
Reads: 2.5 A
